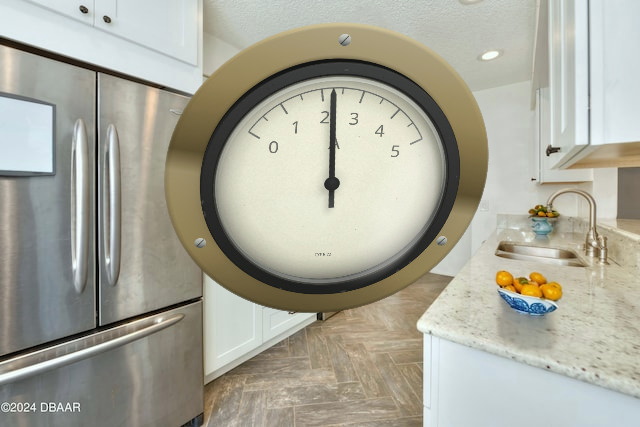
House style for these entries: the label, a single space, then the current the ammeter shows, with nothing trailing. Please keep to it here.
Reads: 2.25 A
